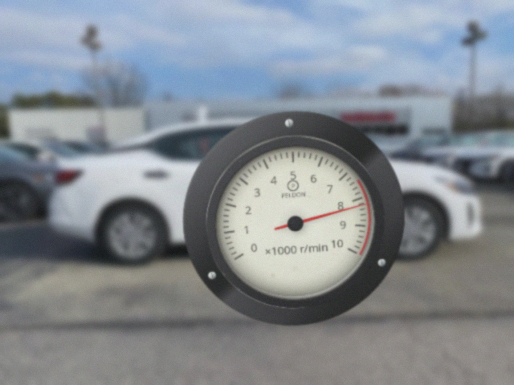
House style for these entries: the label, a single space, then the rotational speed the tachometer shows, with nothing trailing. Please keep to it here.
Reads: 8200 rpm
